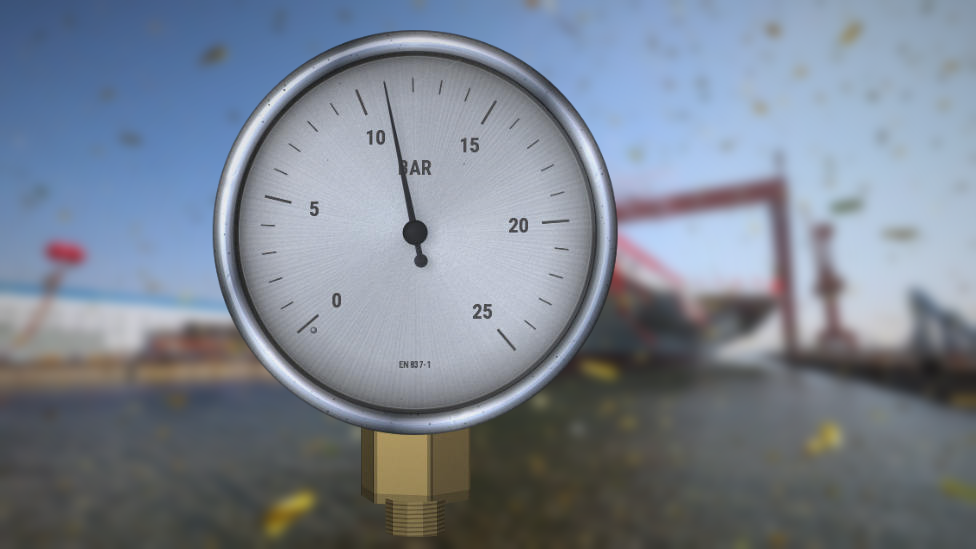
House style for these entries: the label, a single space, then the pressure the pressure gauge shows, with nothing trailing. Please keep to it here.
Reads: 11 bar
